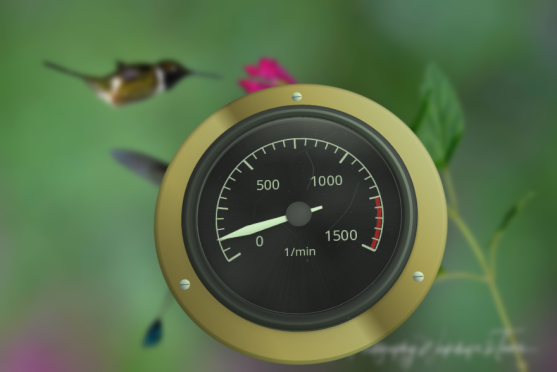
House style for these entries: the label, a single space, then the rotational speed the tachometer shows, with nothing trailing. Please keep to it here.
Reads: 100 rpm
